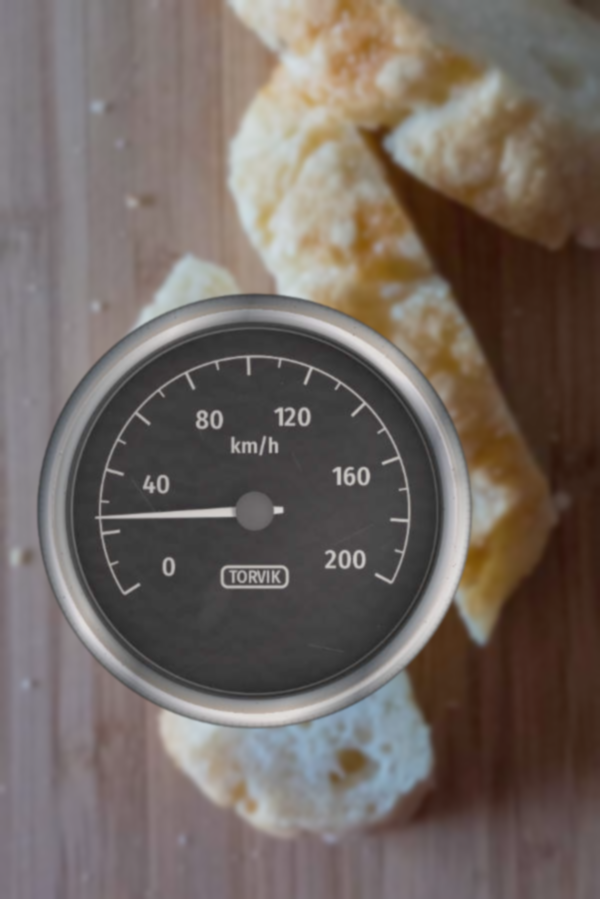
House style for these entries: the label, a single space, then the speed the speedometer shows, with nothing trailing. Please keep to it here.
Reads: 25 km/h
